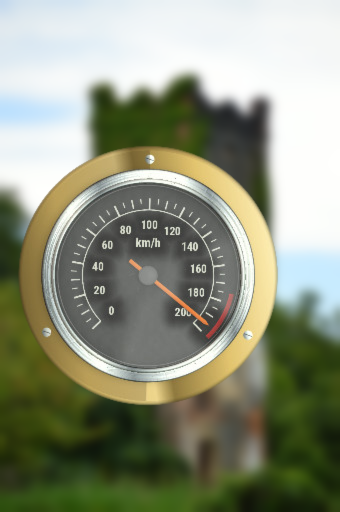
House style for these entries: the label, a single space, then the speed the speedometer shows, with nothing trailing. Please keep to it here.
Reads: 195 km/h
